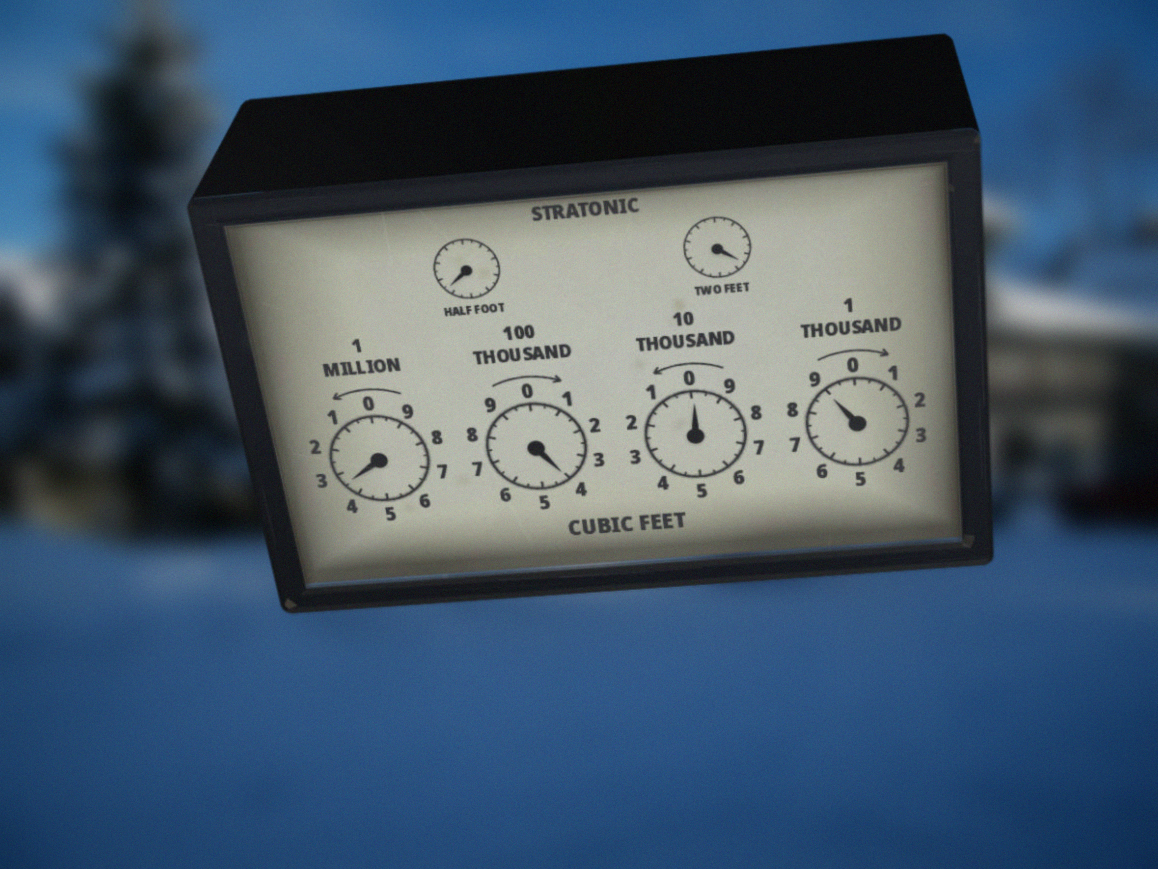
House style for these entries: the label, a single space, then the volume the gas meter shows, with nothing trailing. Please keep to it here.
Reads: 339900 ft³
